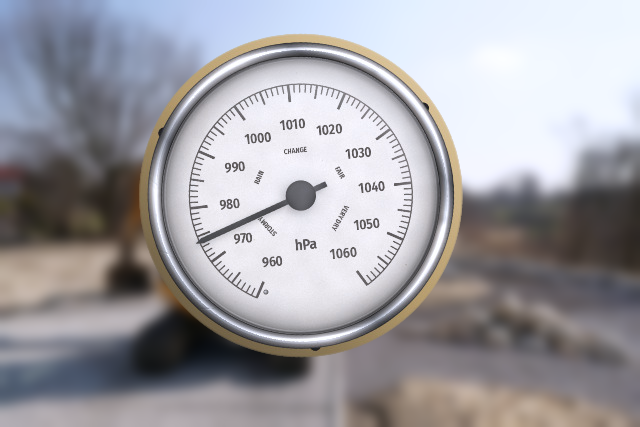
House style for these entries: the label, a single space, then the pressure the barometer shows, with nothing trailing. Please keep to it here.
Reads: 974 hPa
